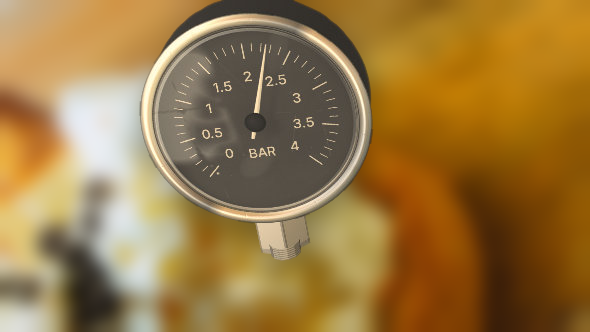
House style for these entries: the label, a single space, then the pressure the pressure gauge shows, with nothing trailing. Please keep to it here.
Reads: 2.25 bar
